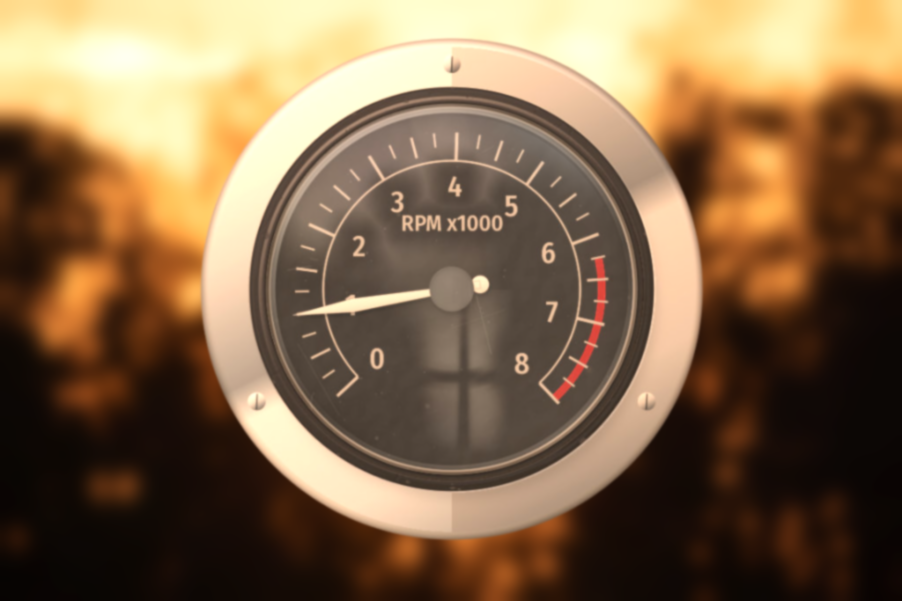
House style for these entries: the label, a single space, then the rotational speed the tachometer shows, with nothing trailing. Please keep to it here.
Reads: 1000 rpm
